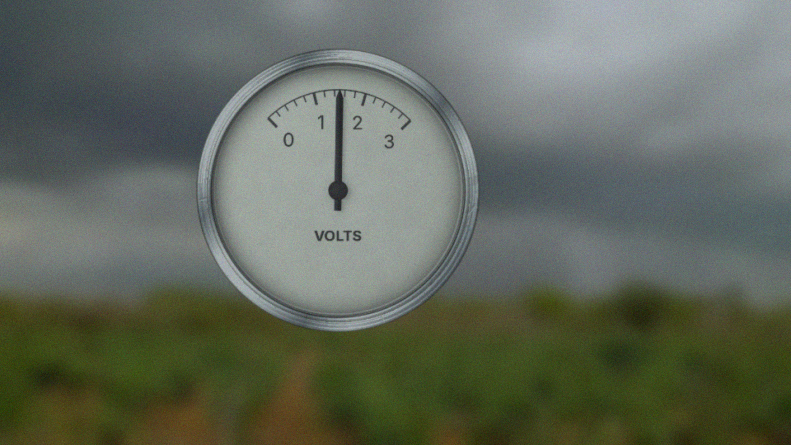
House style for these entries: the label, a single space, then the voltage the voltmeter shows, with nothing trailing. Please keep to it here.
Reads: 1.5 V
